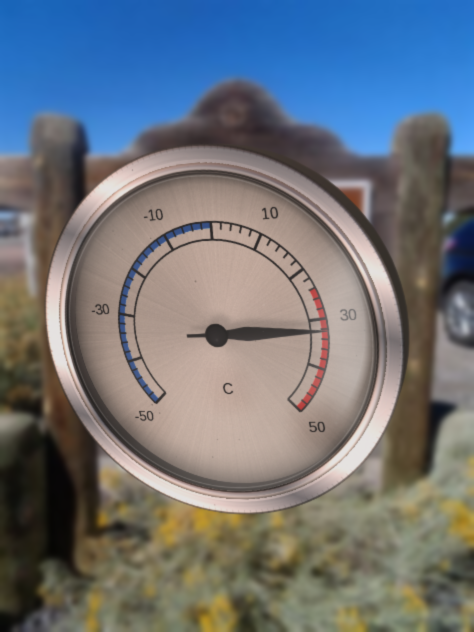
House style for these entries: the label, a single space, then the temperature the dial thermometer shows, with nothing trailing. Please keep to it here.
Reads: 32 °C
